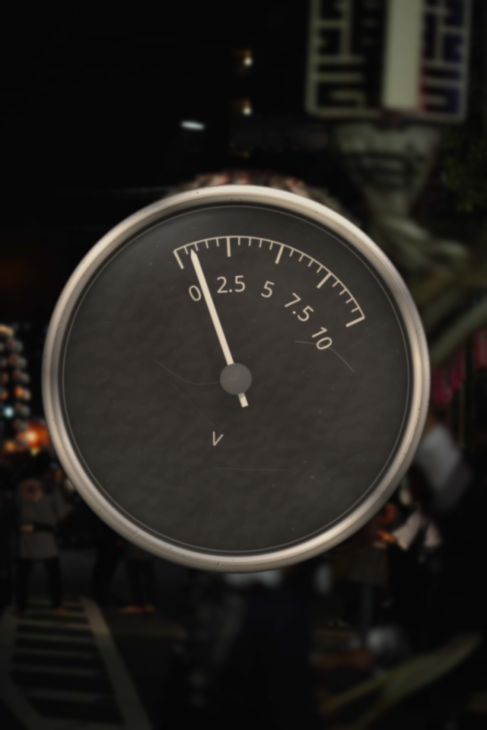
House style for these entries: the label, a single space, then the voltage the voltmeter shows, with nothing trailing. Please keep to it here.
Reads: 0.75 V
